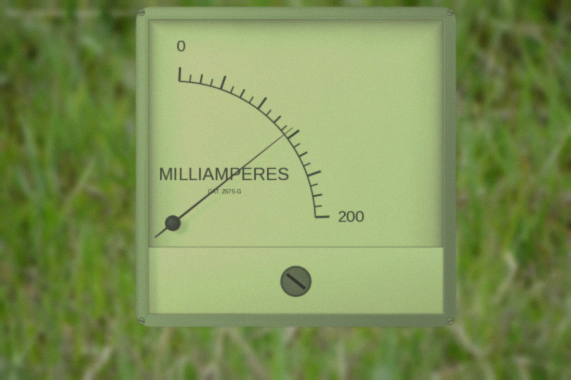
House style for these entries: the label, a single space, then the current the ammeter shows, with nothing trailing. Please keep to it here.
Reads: 115 mA
